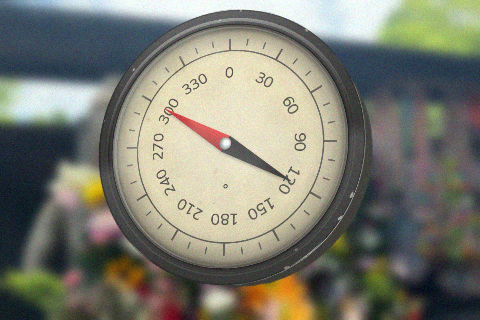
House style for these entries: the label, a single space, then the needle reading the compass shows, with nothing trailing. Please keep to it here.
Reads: 300 °
